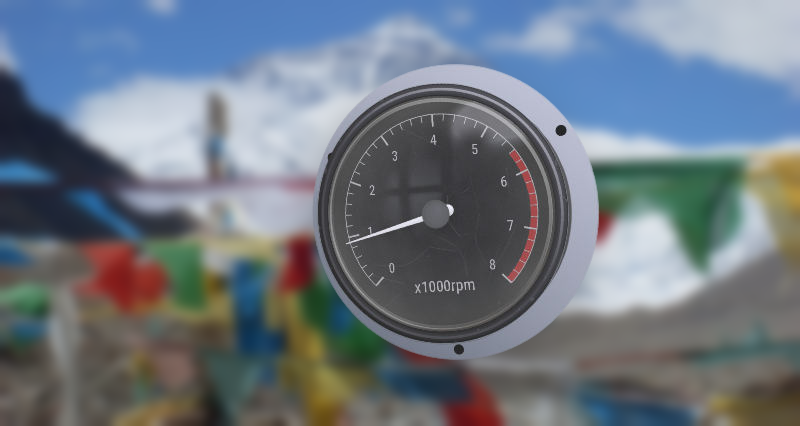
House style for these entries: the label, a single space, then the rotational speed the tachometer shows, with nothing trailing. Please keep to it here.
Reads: 900 rpm
